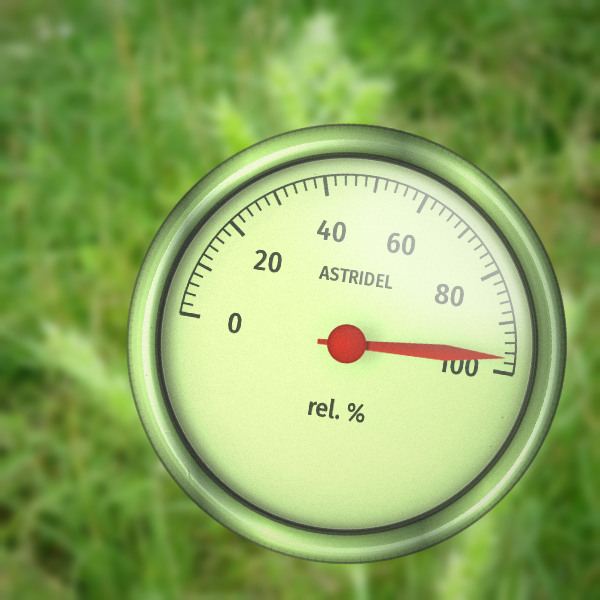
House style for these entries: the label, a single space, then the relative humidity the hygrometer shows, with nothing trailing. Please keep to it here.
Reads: 97 %
